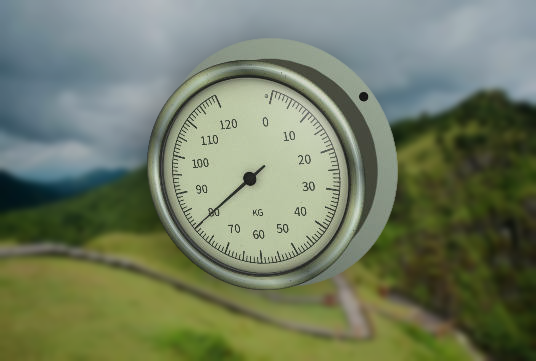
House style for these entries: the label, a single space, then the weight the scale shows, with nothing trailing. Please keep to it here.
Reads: 80 kg
